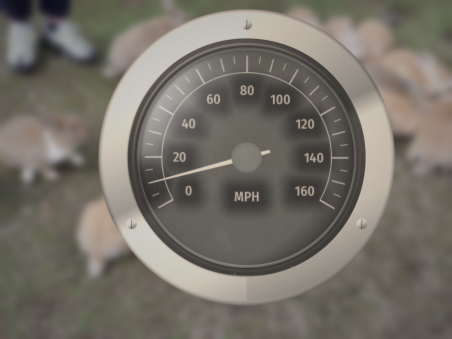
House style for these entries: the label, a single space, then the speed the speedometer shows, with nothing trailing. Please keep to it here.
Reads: 10 mph
